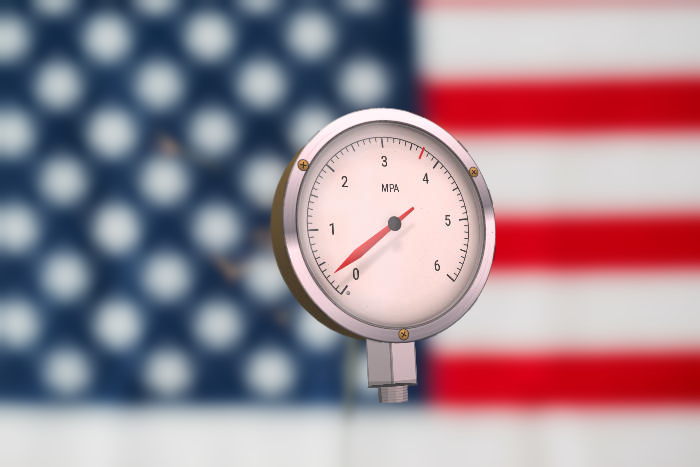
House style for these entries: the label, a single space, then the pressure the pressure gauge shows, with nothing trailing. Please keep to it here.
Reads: 0.3 MPa
